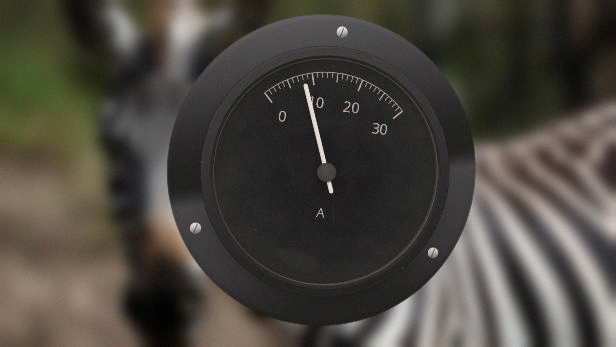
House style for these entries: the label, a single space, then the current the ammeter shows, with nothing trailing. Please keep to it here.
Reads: 8 A
